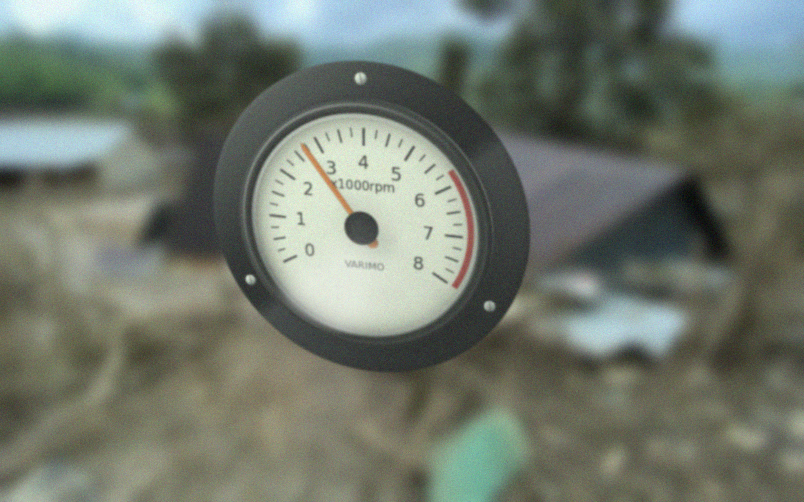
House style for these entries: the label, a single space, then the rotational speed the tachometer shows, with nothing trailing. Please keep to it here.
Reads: 2750 rpm
